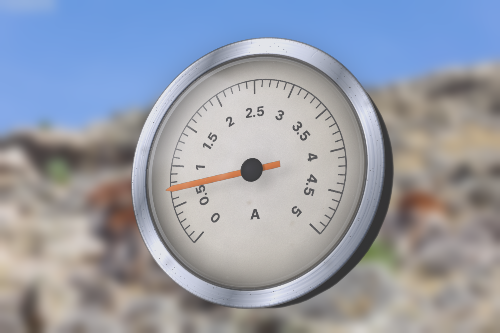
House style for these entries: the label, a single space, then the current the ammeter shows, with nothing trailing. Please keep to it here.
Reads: 0.7 A
